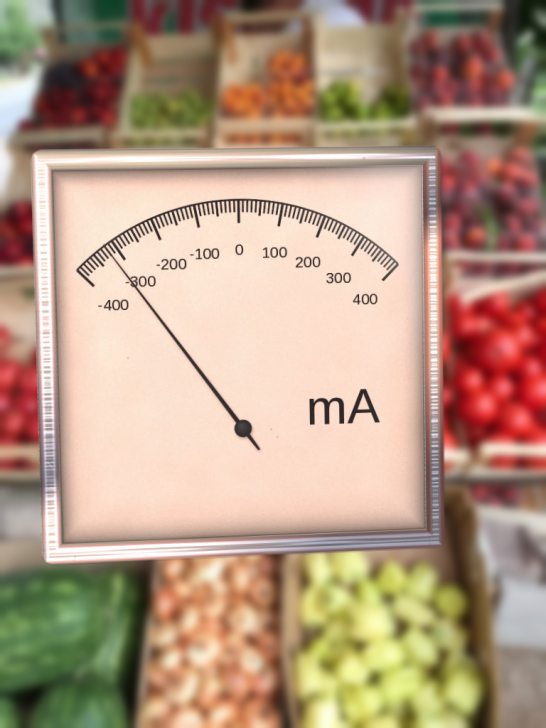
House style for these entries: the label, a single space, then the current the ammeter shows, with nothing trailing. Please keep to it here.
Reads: -320 mA
